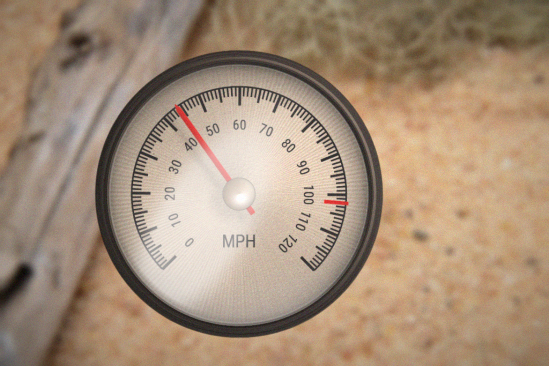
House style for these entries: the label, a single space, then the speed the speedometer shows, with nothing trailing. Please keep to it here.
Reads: 44 mph
